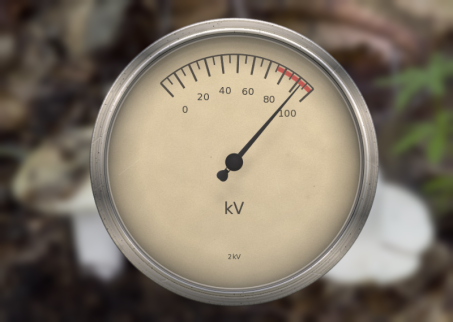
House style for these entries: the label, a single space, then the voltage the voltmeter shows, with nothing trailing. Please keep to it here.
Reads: 92.5 kV
